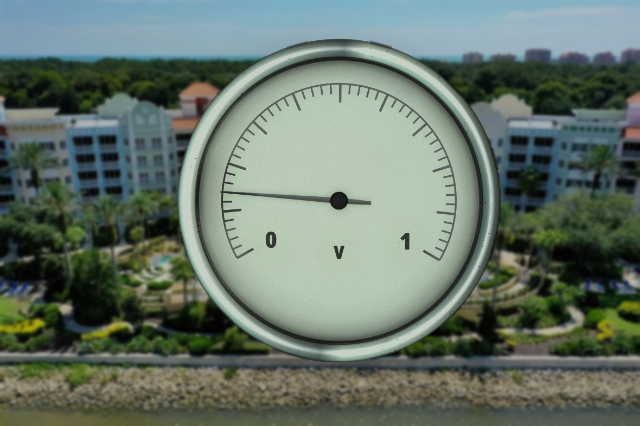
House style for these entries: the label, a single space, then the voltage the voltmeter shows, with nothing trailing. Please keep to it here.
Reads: 0.14 V
